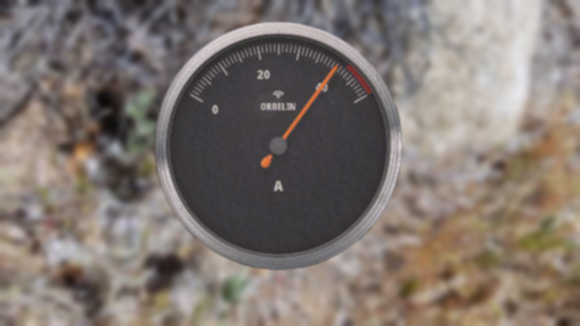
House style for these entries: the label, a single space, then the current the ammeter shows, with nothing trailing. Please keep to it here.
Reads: 40 A
